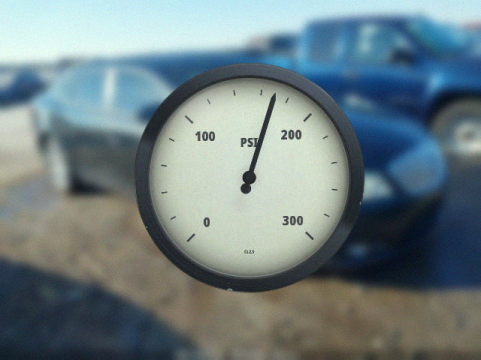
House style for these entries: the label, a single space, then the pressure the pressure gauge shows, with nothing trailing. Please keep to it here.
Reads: 170 psi
